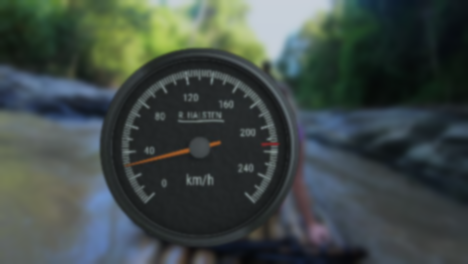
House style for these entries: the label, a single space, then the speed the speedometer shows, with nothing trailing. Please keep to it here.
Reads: 30 km/h
